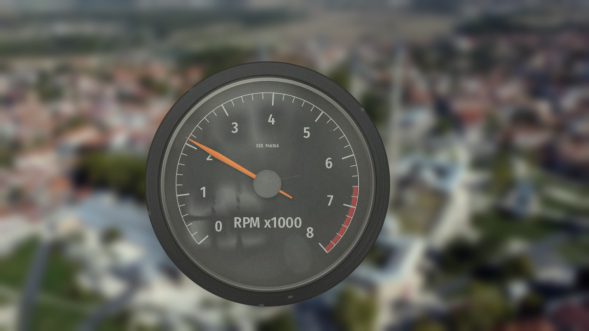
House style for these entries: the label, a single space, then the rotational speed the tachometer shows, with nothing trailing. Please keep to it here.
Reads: 2100 rpm
